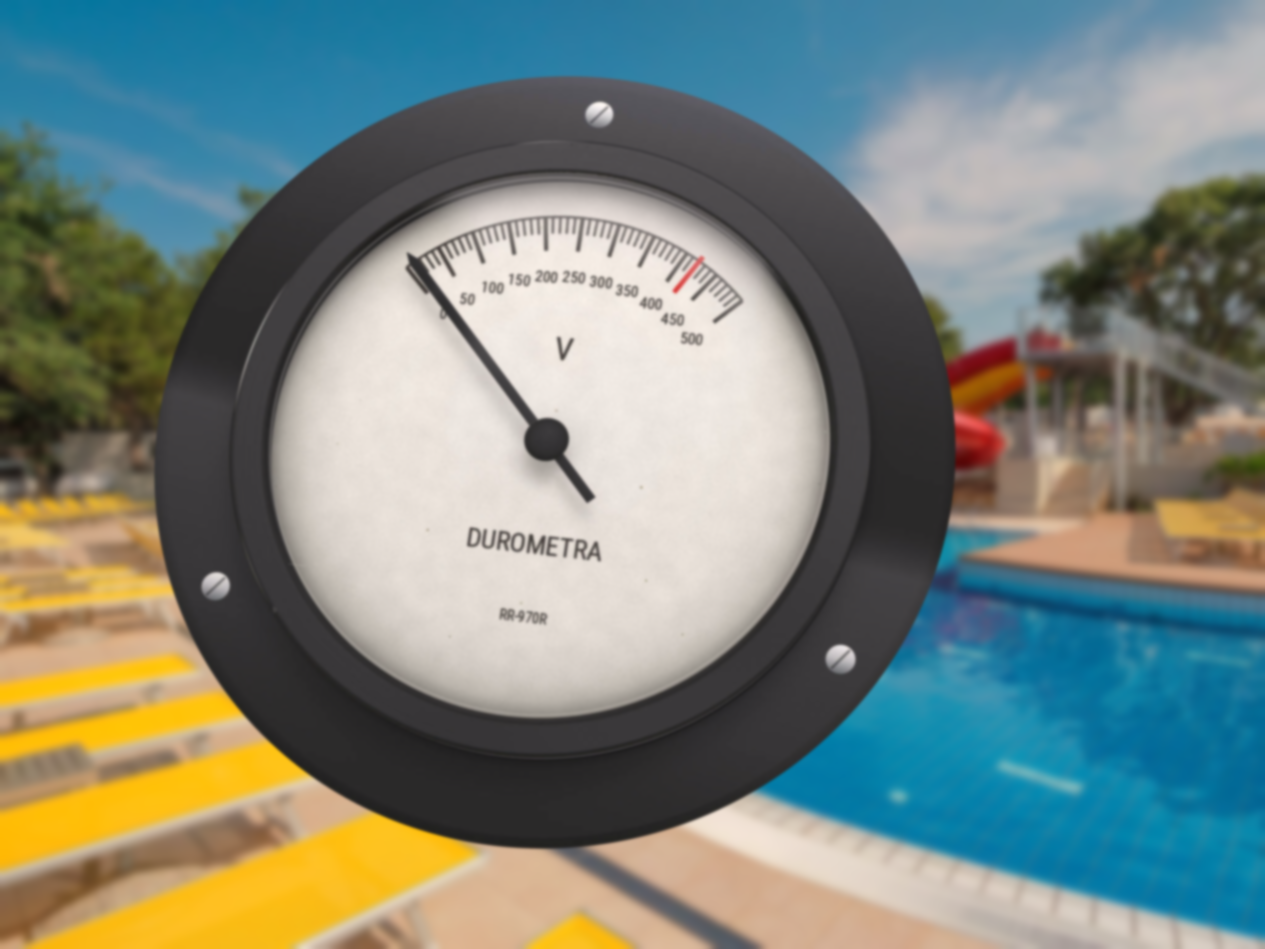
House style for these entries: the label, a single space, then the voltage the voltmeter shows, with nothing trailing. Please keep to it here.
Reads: 10 V
